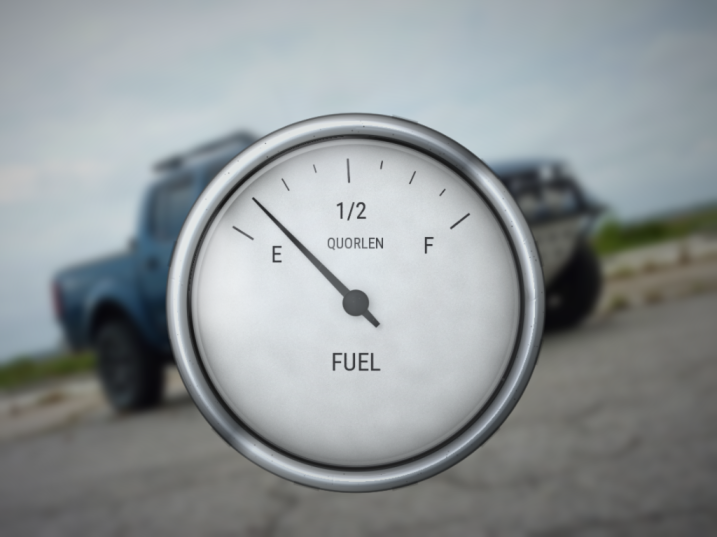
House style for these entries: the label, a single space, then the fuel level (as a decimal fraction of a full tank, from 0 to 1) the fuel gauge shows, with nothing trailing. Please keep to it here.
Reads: 0.125
